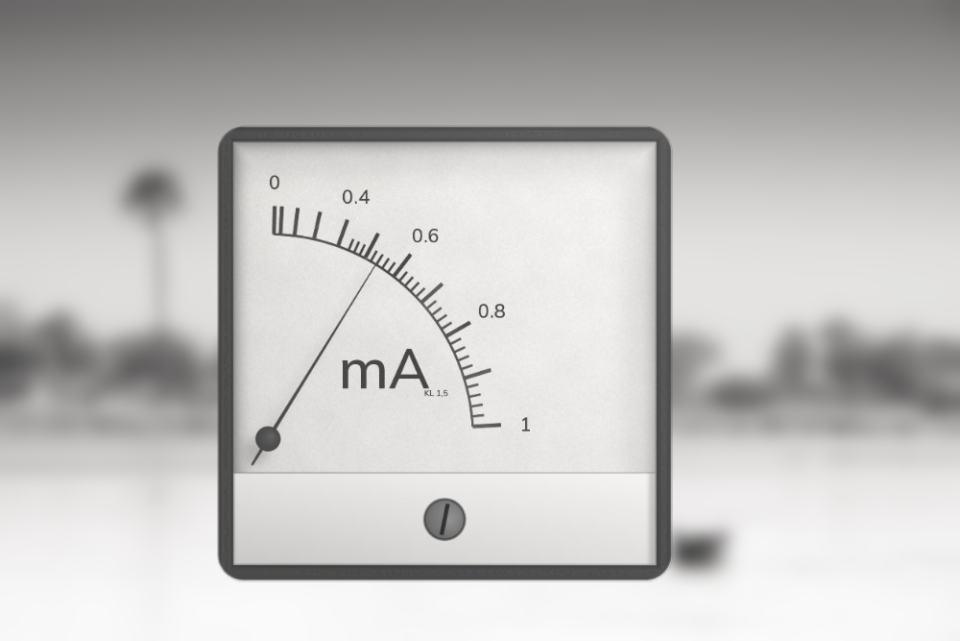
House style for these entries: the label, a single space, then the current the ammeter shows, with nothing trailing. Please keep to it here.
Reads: 0.54 mA
